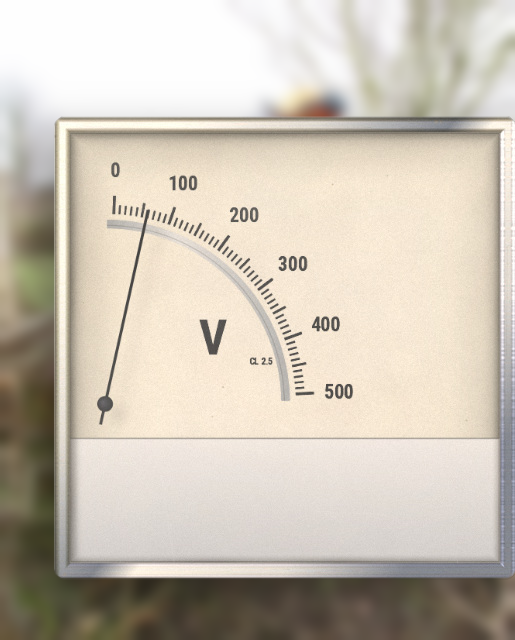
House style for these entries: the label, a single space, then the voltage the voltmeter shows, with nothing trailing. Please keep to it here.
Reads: 60 V
